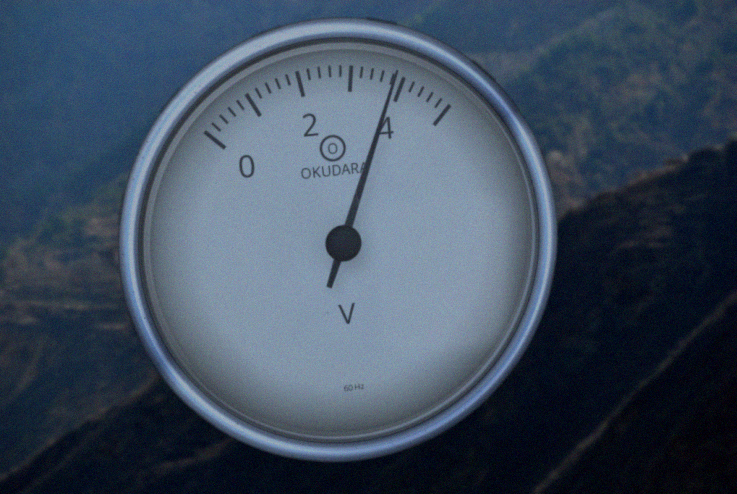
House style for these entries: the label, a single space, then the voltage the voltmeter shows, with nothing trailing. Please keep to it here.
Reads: 3.8 V
